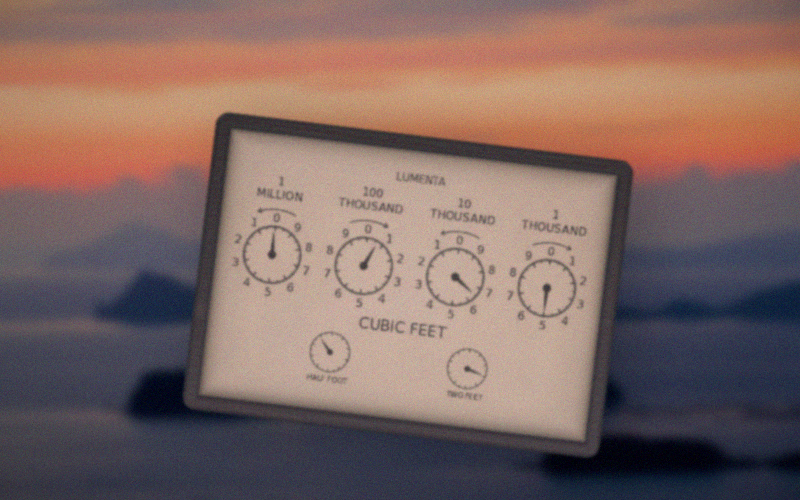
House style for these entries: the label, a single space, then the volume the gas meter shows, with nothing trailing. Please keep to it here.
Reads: 6500 ft³
